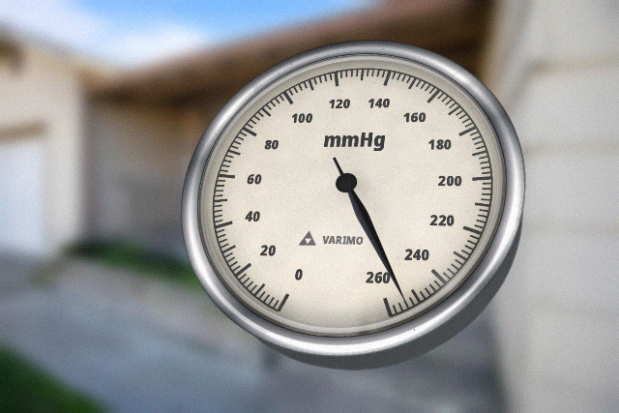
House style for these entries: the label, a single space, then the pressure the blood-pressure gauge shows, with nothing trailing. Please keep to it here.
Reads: 254 mmHg
